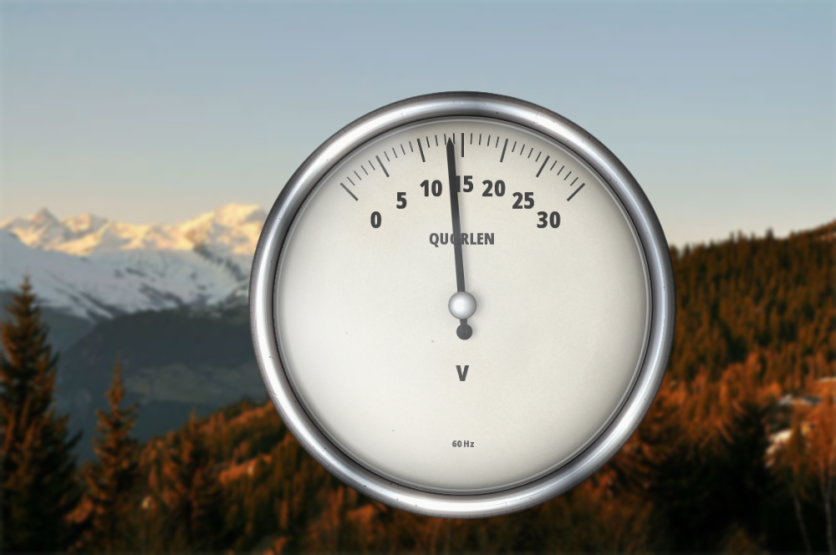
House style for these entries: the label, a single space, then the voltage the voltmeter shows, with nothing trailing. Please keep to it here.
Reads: 13.5 V
